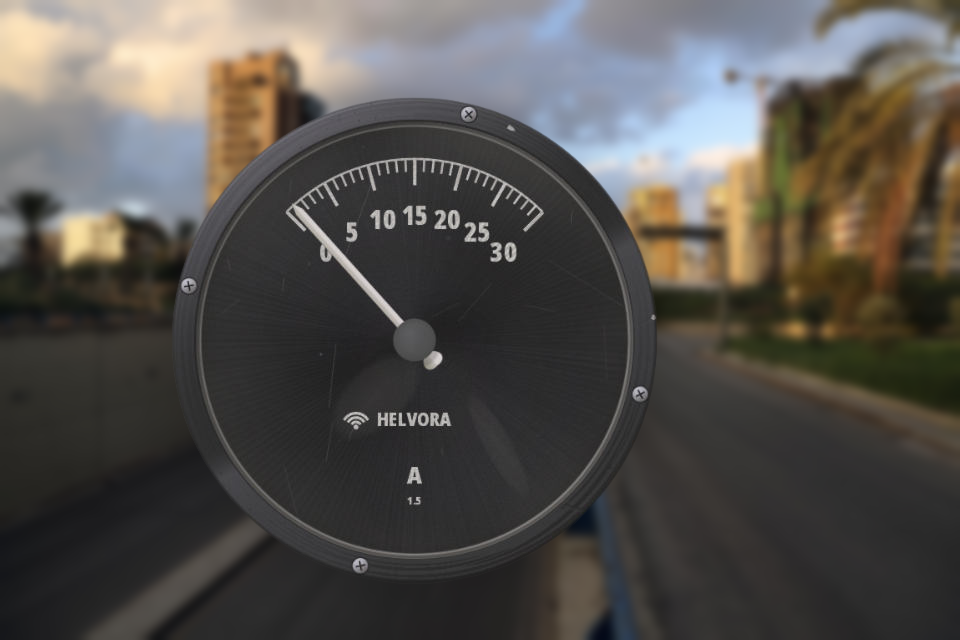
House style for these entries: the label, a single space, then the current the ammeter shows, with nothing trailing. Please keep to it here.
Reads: 1 A
